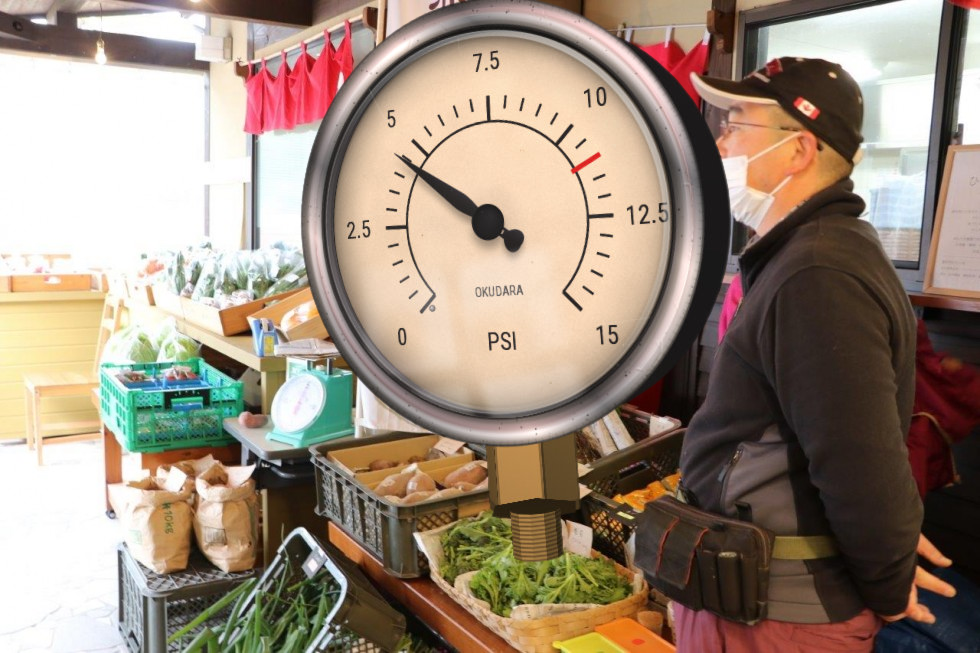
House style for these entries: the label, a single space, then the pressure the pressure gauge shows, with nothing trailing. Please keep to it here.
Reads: 4.5 psi
